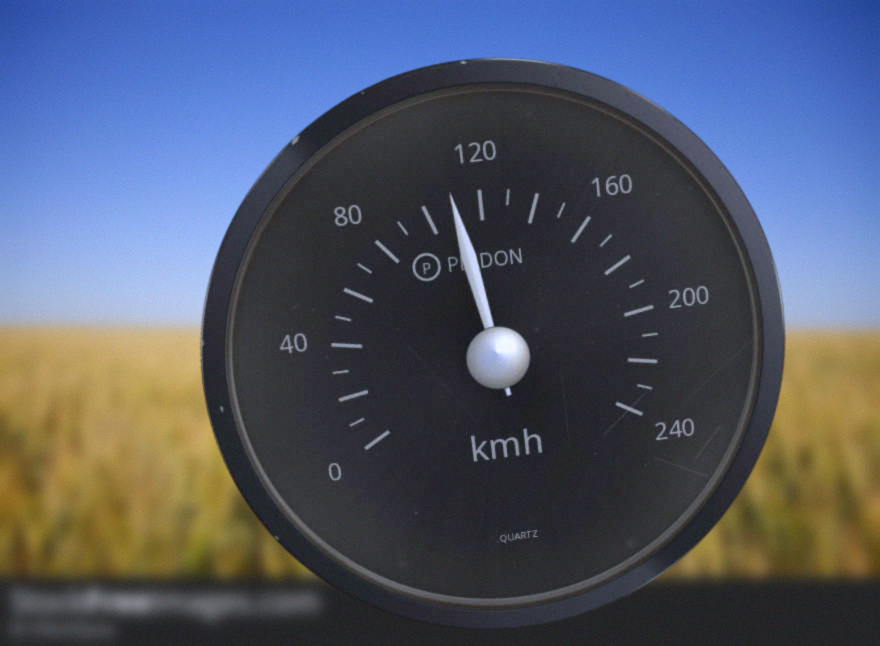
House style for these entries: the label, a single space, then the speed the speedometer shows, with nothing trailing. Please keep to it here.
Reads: 110 km/h
